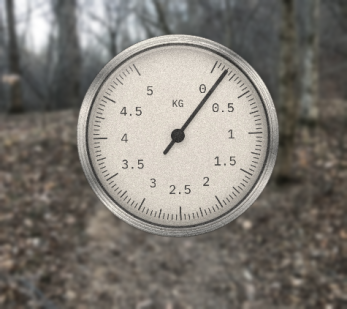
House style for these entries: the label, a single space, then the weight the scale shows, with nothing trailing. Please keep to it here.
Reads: 0.15 kg
